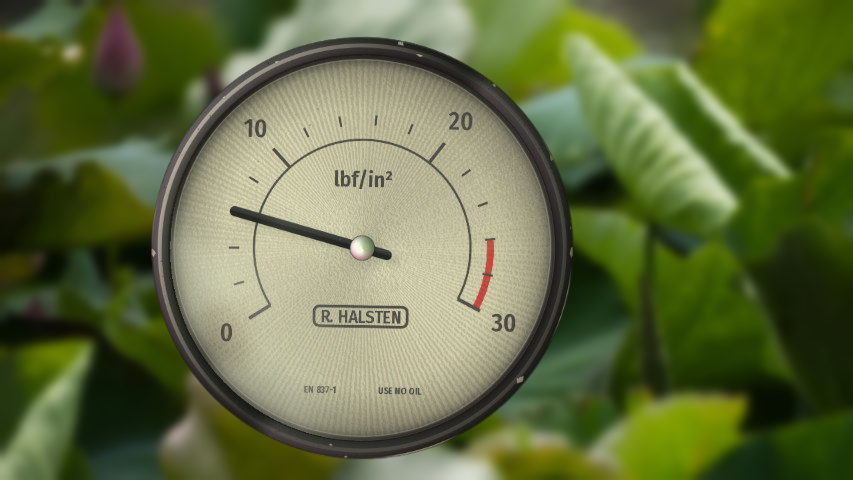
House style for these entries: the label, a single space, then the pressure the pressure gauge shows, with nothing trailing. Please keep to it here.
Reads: 6 psi
